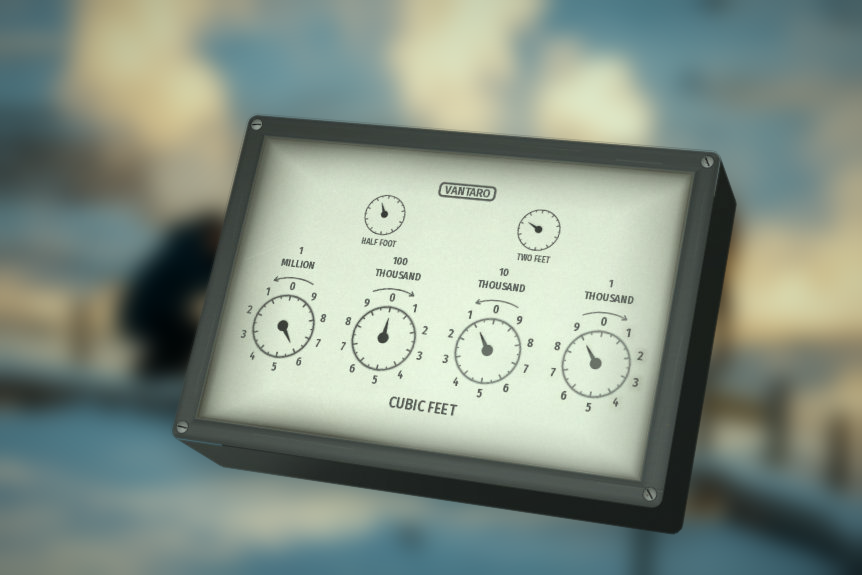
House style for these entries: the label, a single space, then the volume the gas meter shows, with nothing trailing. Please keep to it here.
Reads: 600900 ft³
